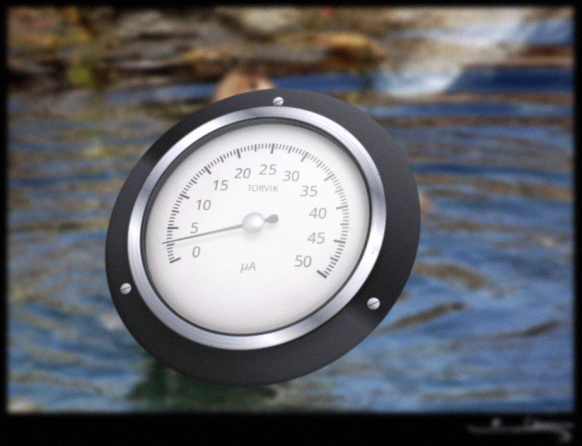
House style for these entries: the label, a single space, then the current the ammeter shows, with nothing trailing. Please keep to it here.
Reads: 2.5 µA
